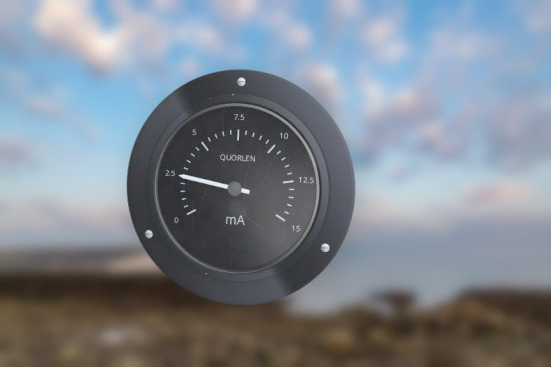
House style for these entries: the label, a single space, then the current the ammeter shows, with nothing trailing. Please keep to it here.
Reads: 2.5 mA
